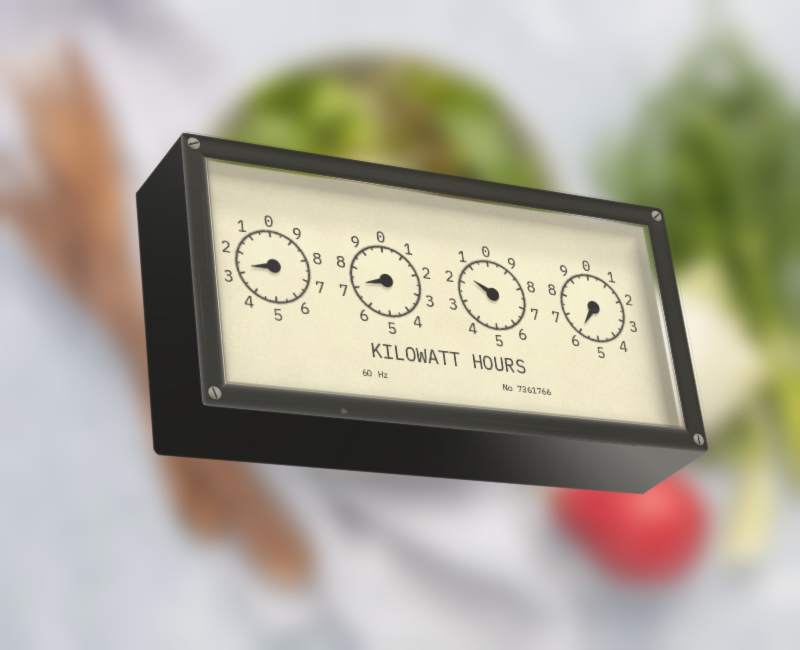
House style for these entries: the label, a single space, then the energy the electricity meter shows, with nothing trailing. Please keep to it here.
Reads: 2716 kWh
